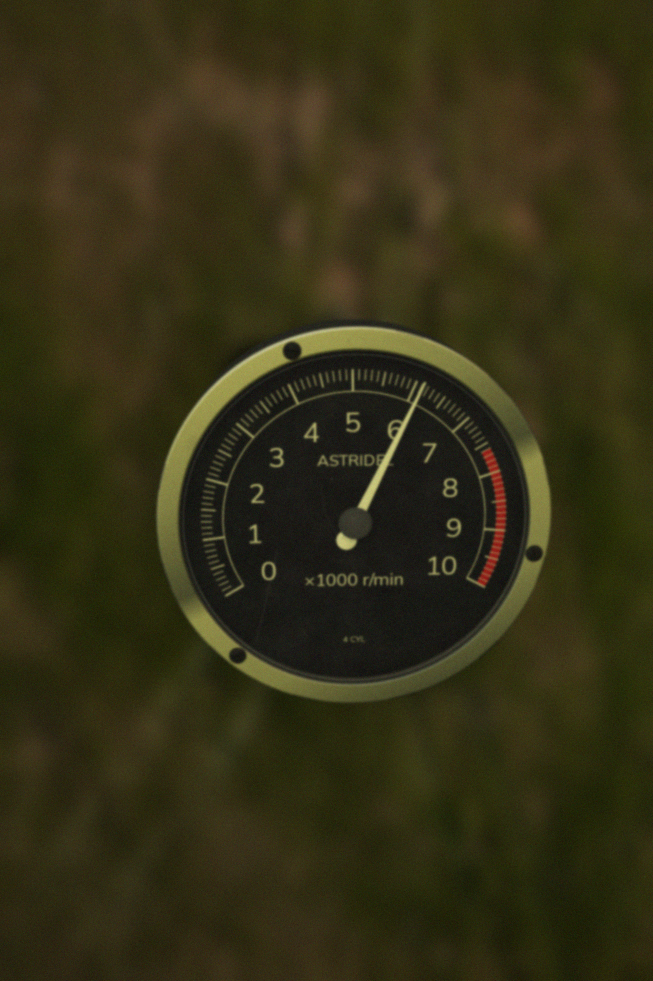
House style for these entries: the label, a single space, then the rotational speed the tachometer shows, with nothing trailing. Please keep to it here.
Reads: 6100 rpm
